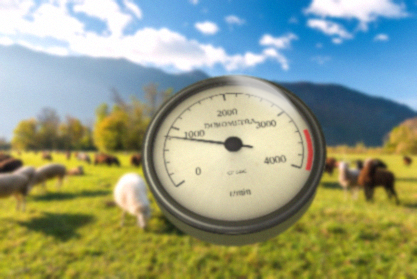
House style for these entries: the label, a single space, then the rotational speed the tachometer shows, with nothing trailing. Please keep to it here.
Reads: 800 rpm
